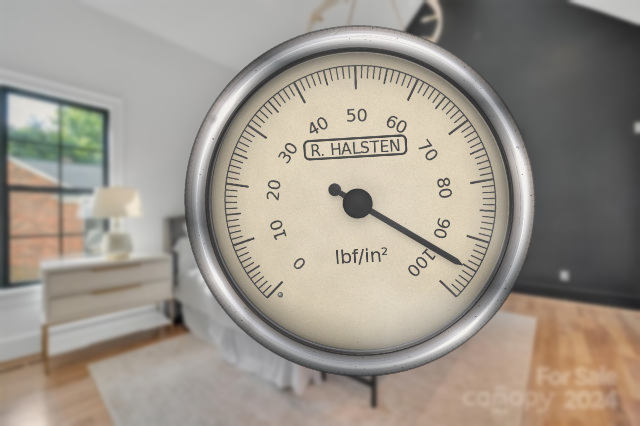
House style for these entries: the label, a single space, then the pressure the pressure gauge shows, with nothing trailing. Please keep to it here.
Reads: 95 psi
